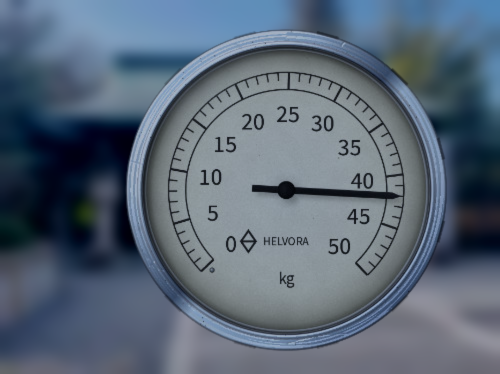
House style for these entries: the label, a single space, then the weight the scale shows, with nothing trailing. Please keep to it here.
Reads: 42 kg
